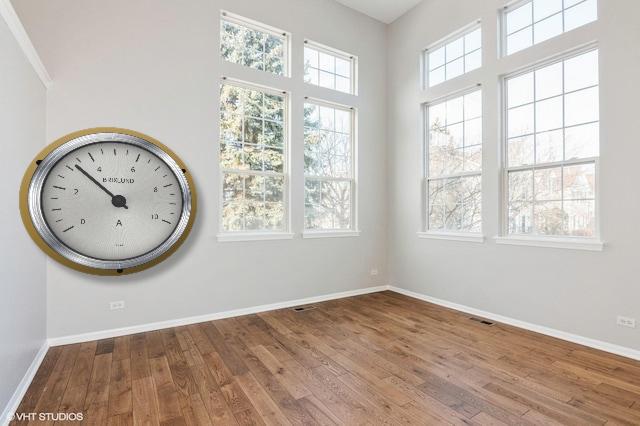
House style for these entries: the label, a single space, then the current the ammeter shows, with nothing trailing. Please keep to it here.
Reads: 3.25 A
